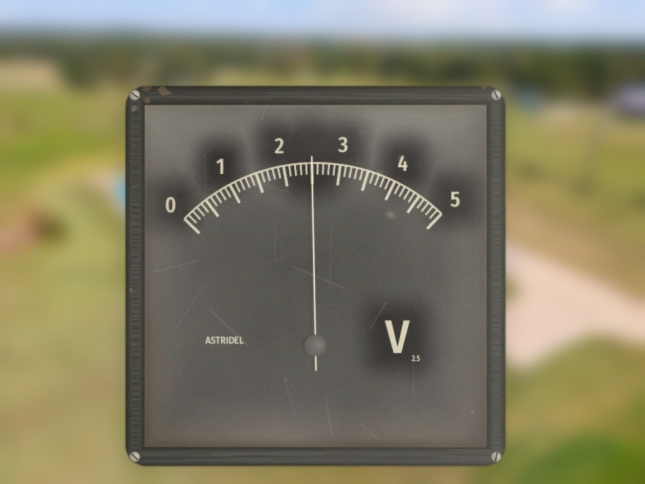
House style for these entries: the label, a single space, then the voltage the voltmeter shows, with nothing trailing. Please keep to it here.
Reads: 2.5 V
